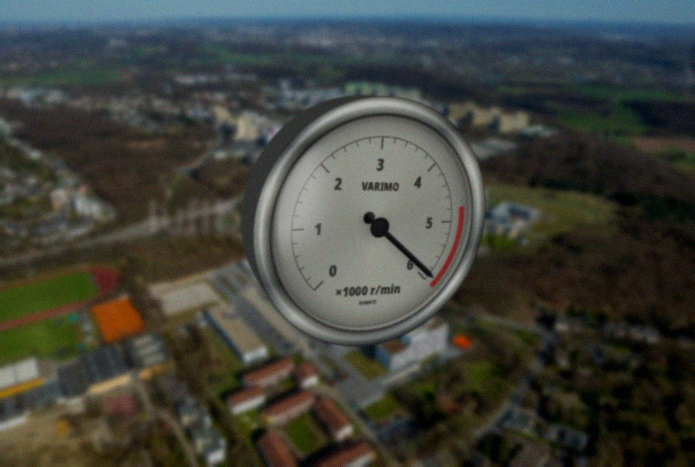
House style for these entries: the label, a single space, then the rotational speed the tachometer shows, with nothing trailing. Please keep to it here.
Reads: 5900 rpm
